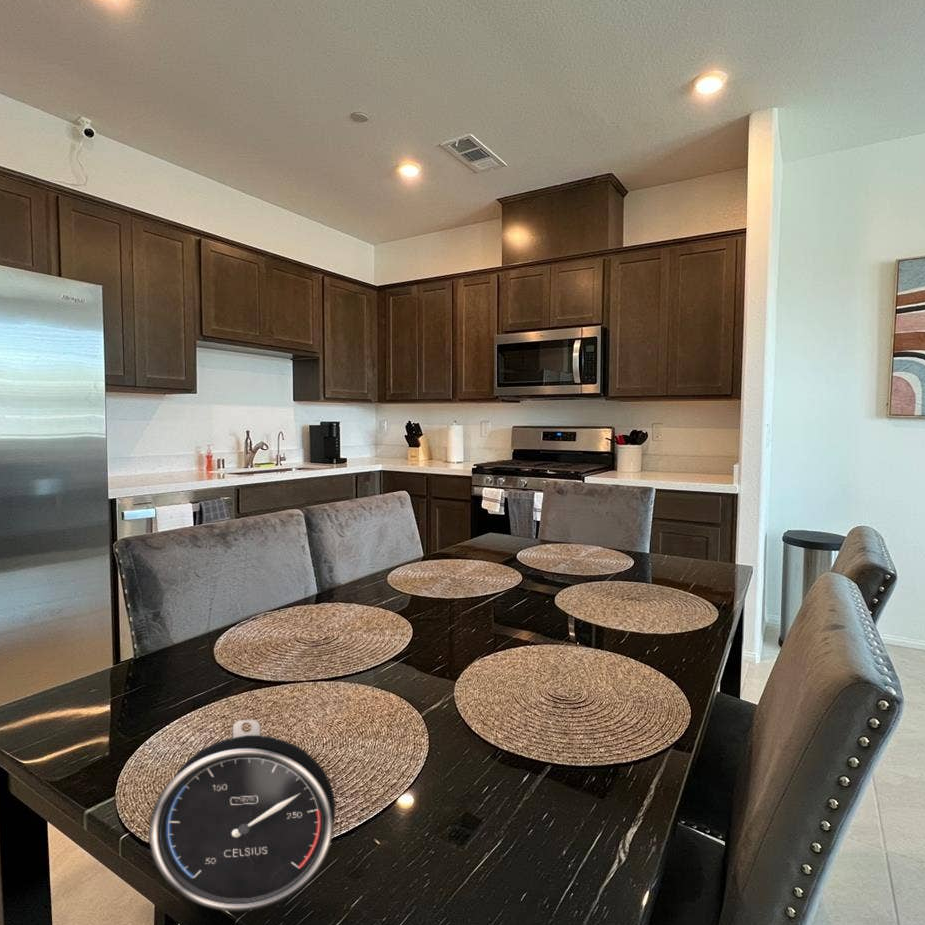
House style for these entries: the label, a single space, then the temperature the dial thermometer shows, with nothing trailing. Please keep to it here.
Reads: 230 °C
